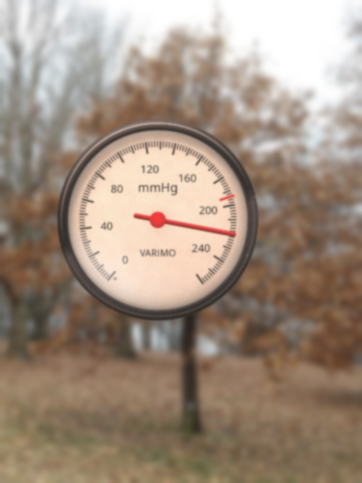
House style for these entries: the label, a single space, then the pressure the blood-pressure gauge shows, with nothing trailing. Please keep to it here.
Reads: 220 mmHg
